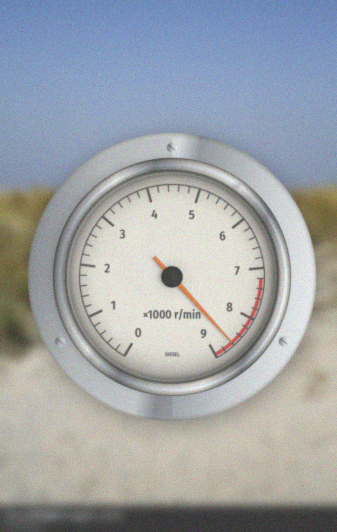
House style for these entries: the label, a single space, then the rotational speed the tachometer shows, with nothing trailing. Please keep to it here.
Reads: 8600 rpm
